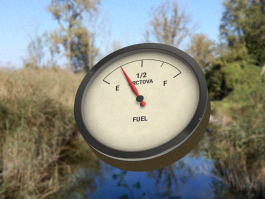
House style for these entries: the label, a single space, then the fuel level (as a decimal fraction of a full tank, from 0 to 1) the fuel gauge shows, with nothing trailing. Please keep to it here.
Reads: 0.25
